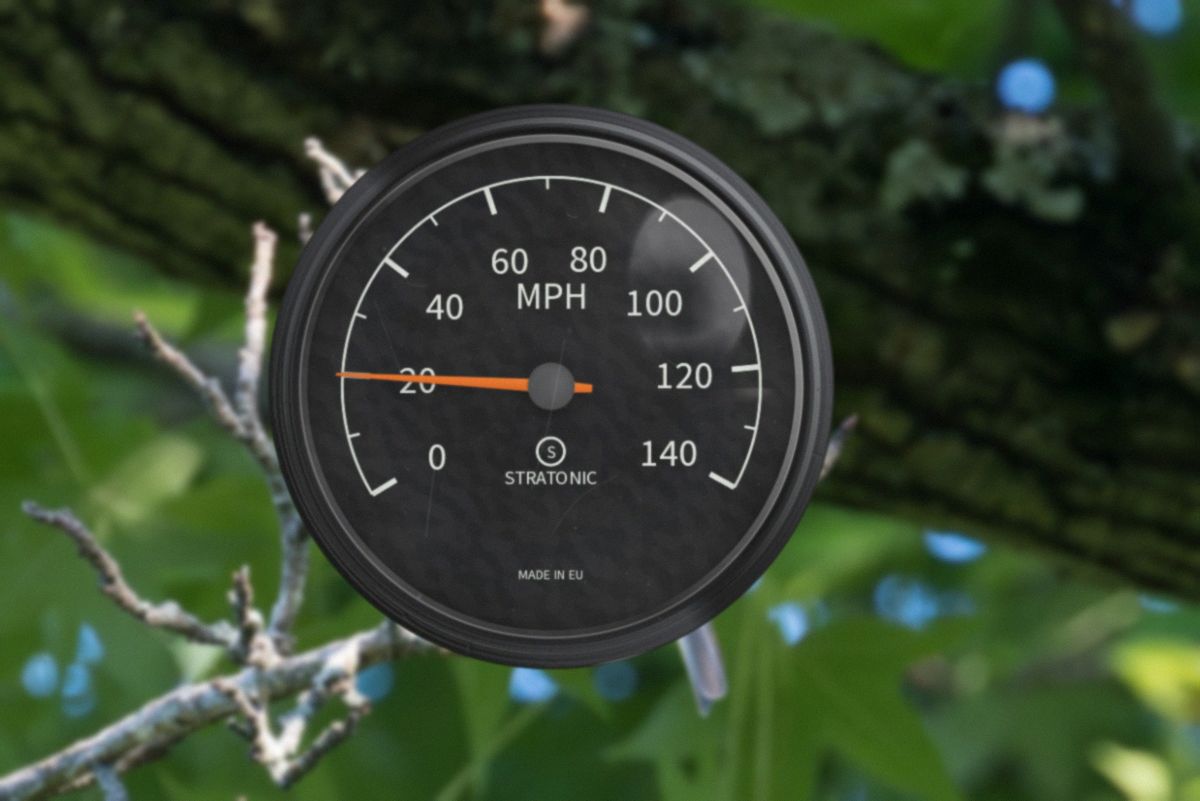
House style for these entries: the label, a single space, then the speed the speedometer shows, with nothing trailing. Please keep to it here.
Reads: 20 mph
